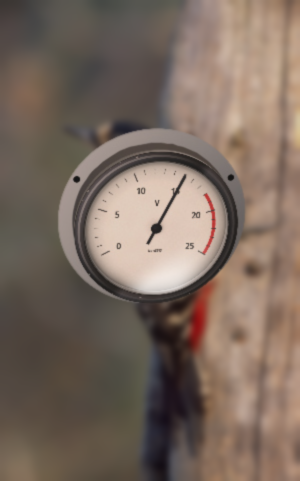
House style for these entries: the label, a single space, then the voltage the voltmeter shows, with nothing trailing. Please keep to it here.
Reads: 15 V
